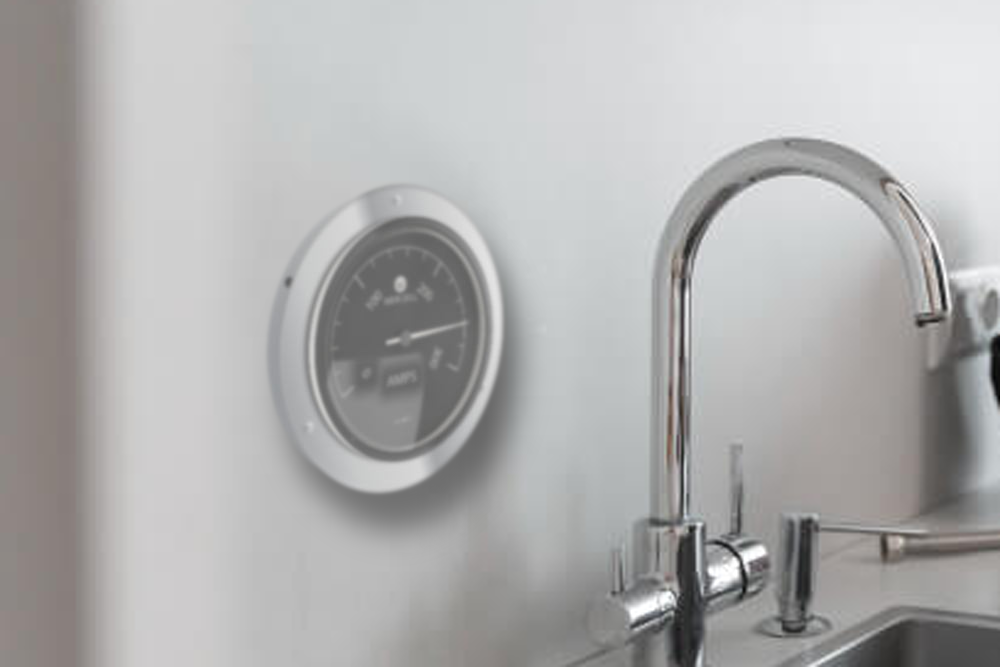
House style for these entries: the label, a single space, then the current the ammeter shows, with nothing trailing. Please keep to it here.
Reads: 260 A
